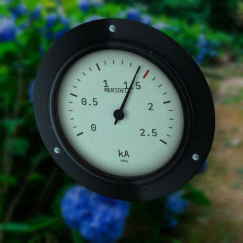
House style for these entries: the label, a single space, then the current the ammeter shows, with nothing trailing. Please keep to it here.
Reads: 1.5 kA
